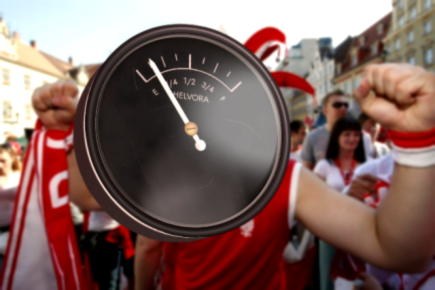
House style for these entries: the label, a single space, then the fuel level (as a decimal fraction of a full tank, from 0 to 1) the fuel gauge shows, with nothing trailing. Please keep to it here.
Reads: 0.125
